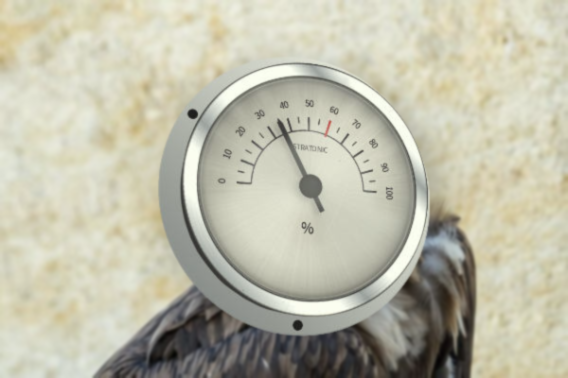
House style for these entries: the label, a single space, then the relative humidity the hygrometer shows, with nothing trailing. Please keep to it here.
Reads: 35 %
